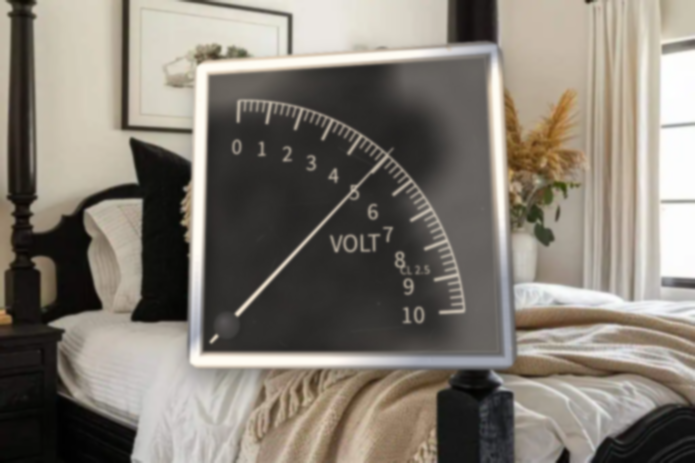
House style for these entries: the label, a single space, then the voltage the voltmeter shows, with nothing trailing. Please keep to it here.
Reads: 5 V
